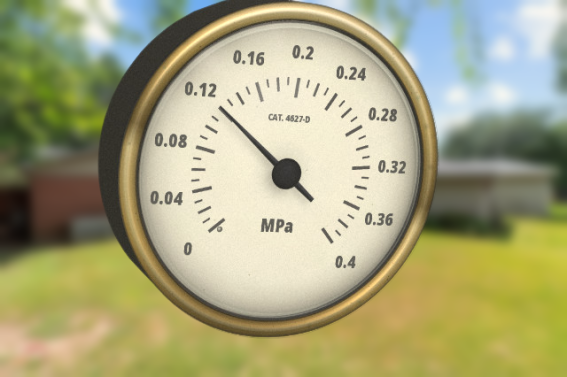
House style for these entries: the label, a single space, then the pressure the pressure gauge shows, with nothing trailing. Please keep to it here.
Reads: 0.12 MPa
